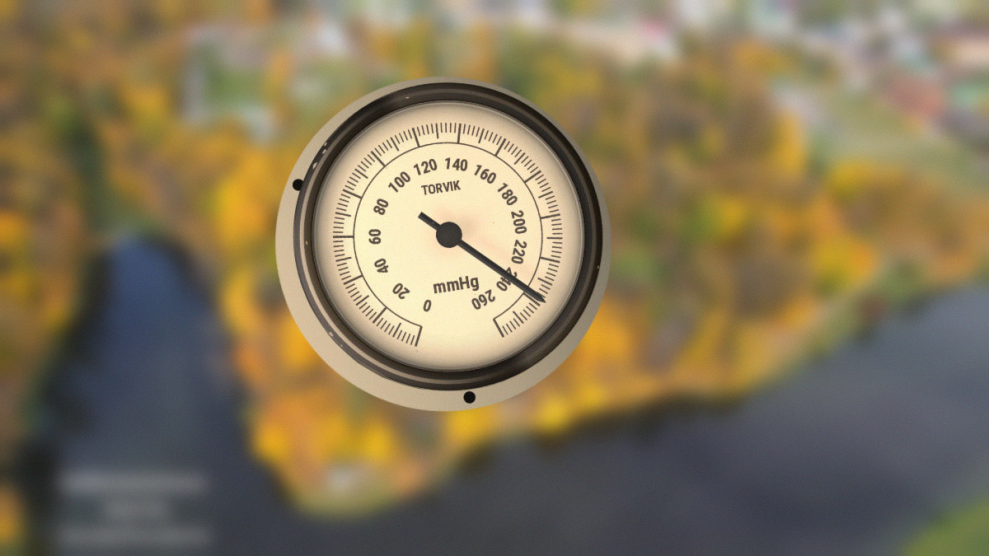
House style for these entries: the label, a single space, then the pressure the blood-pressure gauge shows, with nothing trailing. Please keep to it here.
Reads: 238 mmHg
